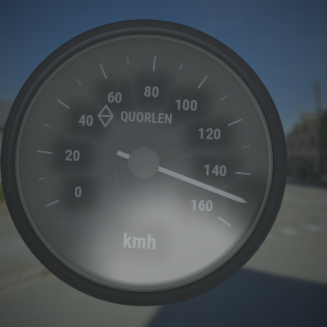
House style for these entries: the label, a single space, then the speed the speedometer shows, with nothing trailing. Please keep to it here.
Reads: 150 km/h
